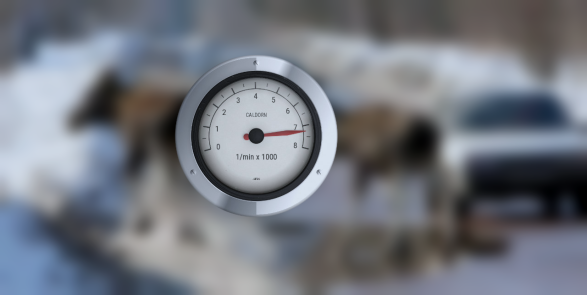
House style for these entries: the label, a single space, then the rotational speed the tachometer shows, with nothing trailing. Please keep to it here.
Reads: 7250 rpm
